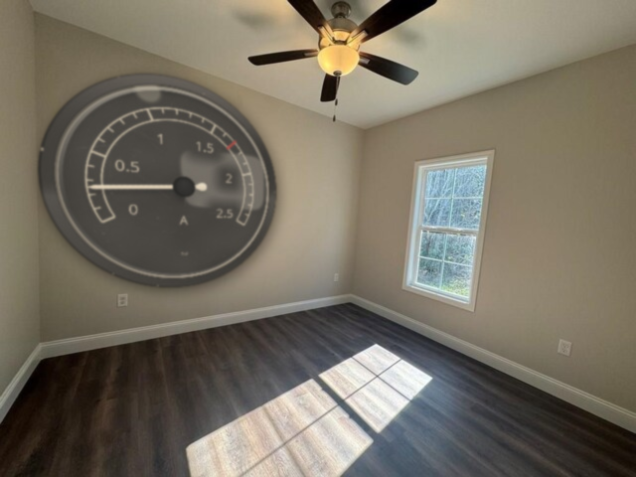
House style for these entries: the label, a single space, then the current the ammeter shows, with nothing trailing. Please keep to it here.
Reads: 0.25 A
